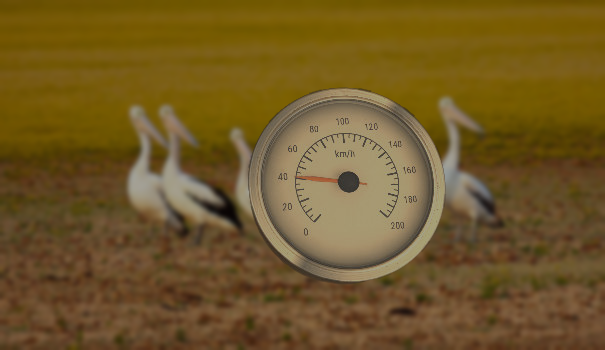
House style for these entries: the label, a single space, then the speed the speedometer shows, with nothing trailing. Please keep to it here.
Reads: 40 km/h
